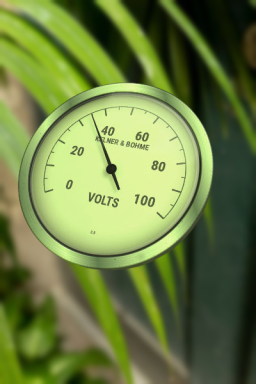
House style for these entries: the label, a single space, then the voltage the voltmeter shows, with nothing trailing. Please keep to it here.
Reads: 35 V
